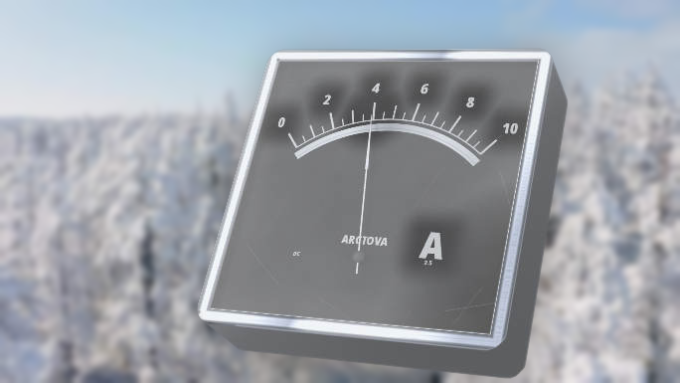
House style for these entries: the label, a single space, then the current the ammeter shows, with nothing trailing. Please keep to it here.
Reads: 4 A
